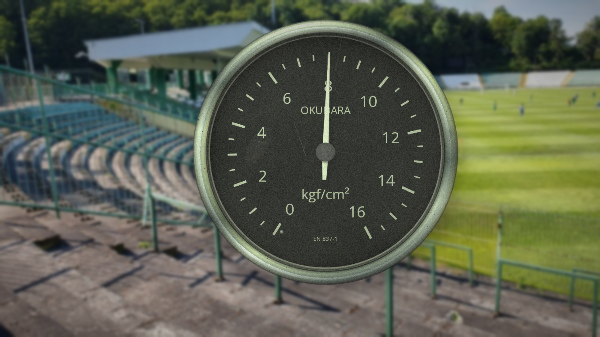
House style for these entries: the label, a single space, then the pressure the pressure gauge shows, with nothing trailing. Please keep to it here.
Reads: 8 kg/cm²
